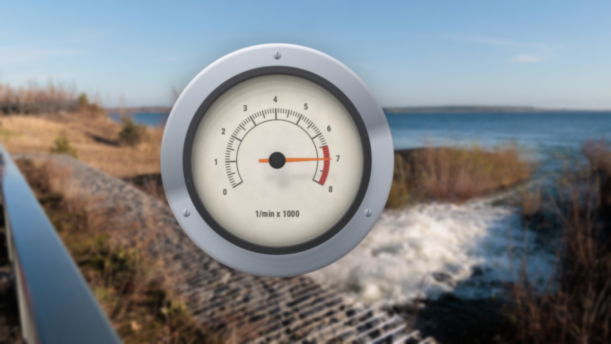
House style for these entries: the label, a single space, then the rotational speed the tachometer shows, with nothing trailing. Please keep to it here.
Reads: 7000 rpm
